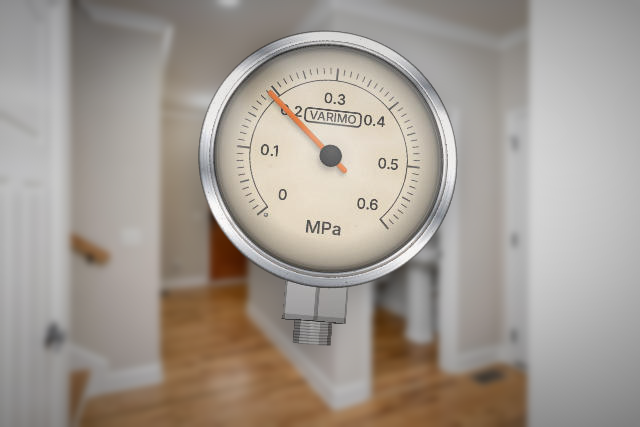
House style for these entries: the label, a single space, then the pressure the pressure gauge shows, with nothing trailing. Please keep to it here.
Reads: 0.19 MPa
